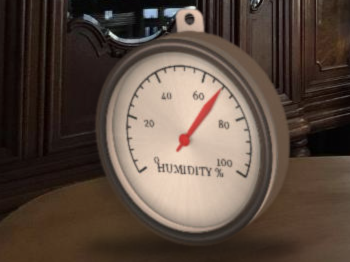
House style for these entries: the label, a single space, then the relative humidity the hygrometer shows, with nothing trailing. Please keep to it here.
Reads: 68 %
